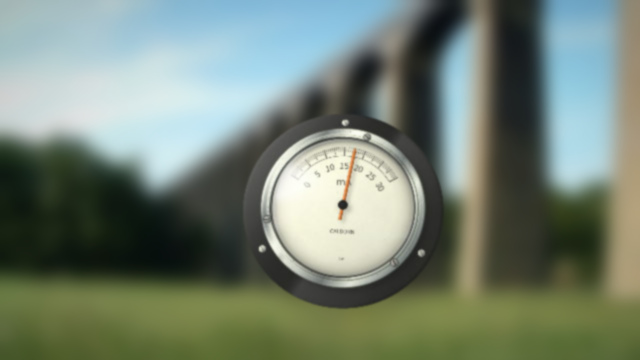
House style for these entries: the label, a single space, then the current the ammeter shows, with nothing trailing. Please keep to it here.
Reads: 17.5 mA
